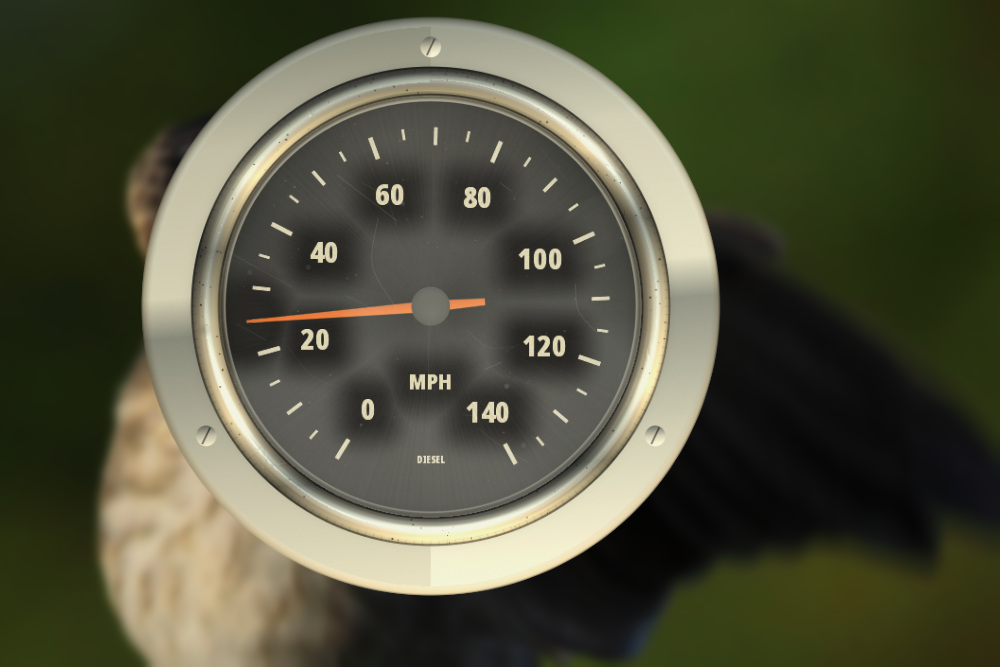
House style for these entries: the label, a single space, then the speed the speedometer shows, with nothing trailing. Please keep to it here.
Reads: 25 mph
